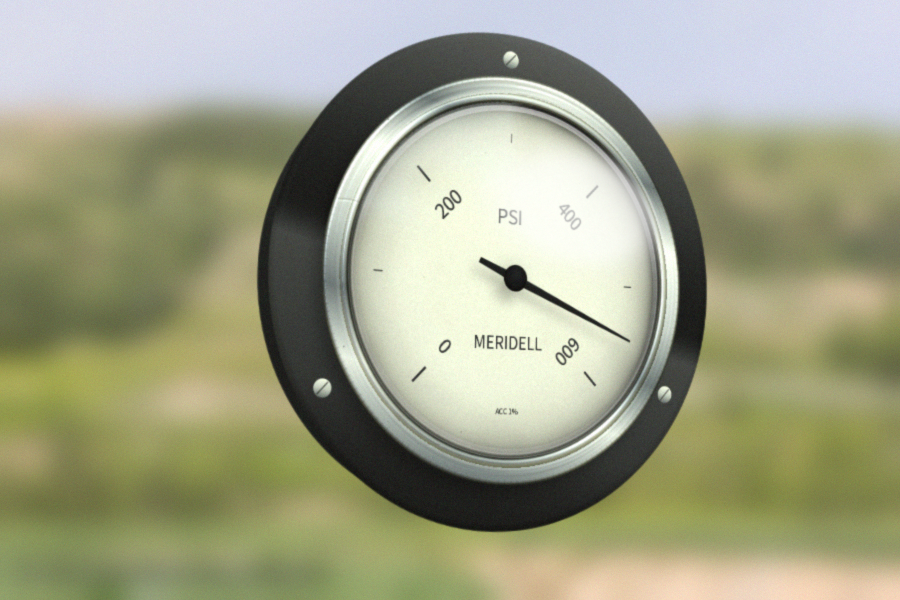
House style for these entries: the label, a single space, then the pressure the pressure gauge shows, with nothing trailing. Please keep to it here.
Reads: 550 psi
